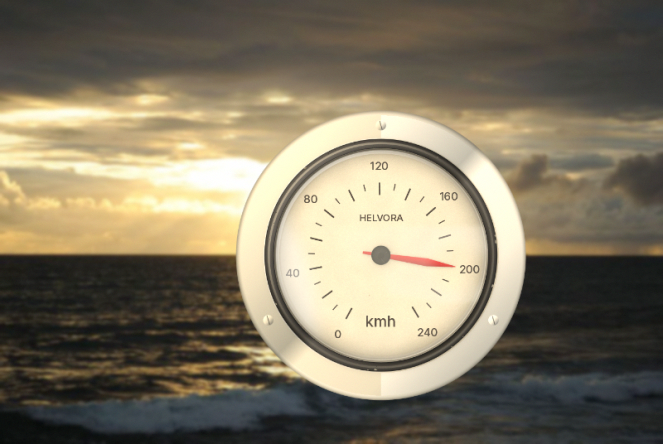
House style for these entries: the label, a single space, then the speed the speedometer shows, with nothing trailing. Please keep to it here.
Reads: 200 km/h
